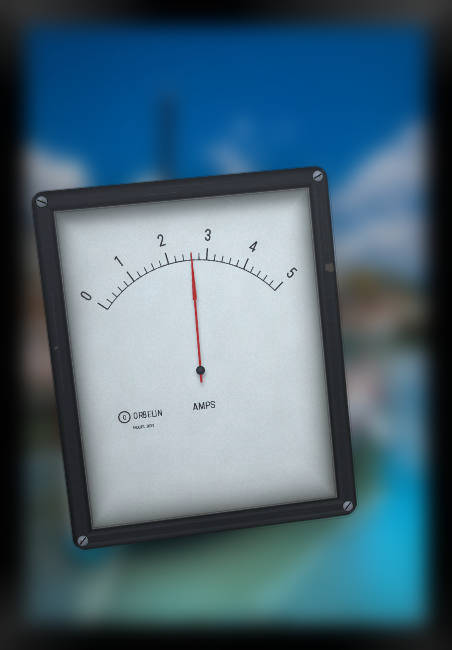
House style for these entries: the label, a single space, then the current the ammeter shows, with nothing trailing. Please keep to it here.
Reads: 2.6 A
